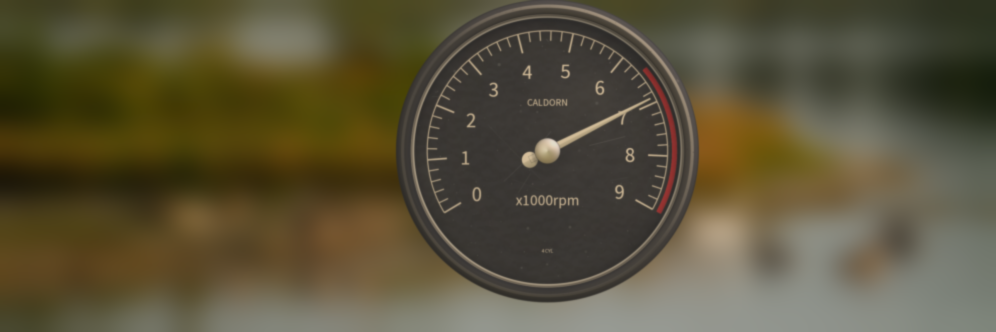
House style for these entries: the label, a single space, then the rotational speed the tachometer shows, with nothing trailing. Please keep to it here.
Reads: 6900 rpm
